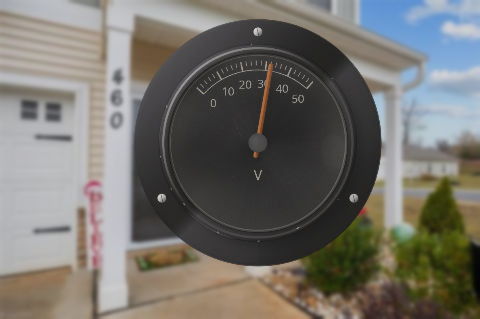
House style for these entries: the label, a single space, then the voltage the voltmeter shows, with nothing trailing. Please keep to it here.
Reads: 32 V
